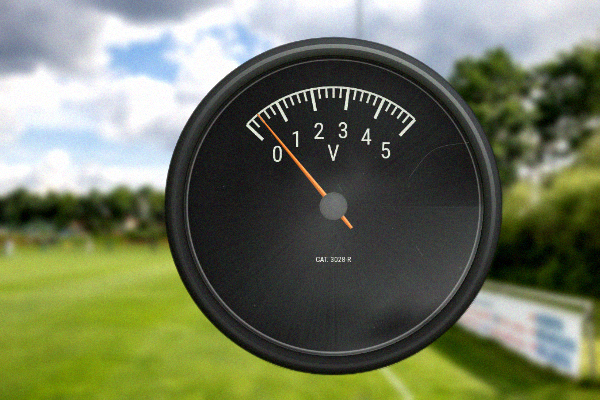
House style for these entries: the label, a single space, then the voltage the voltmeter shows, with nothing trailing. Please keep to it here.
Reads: 0.4 V
